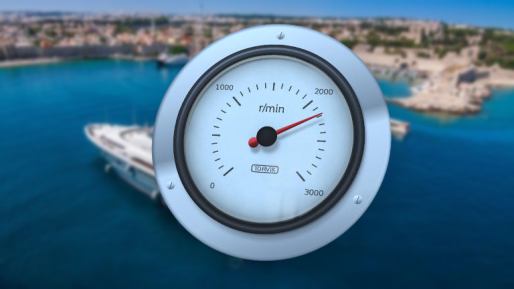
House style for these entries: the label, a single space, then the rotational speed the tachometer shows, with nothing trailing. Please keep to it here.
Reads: 2200 rpm
